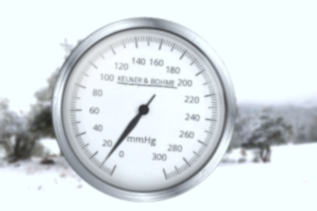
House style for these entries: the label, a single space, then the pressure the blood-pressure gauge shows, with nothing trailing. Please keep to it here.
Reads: 10 mmHg
